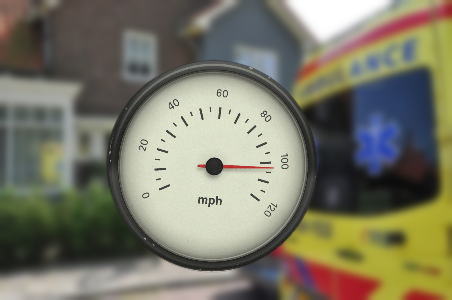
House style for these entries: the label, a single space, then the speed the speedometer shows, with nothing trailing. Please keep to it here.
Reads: 102.5 mph
